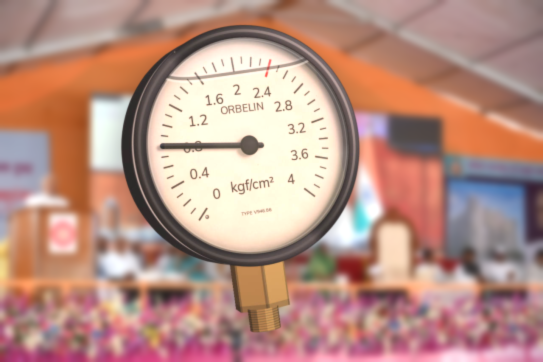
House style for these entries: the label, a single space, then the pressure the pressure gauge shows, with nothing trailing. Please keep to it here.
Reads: 0.8 kg/cm²
